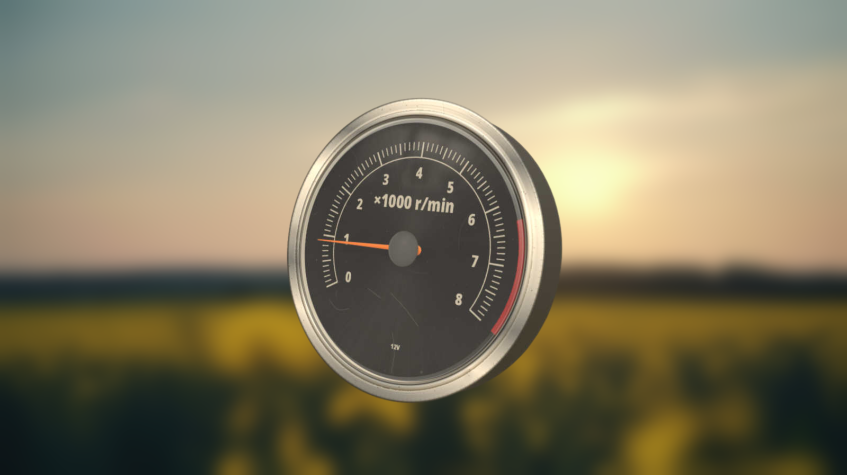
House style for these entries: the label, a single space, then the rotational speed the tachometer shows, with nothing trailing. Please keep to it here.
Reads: 900 rpm
